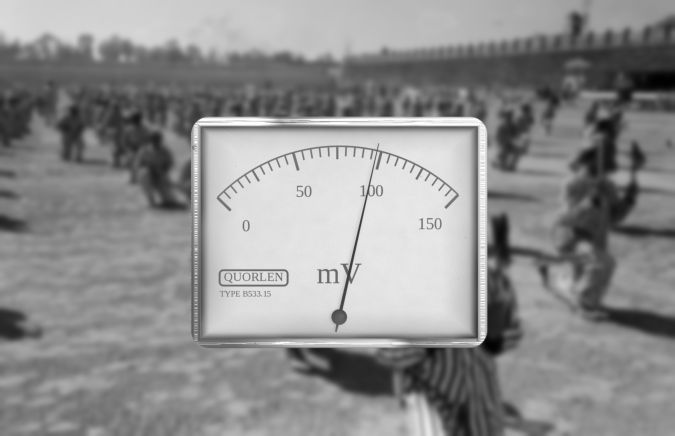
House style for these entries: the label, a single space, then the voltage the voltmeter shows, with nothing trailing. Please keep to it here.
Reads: 97.5 mV
